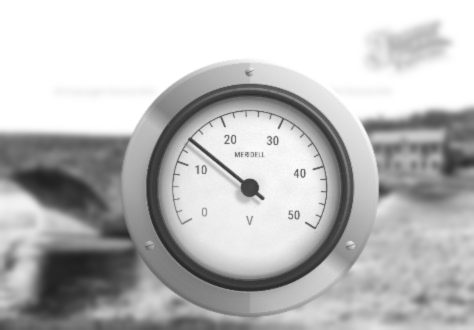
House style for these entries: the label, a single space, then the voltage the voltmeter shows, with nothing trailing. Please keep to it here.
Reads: 14 V
